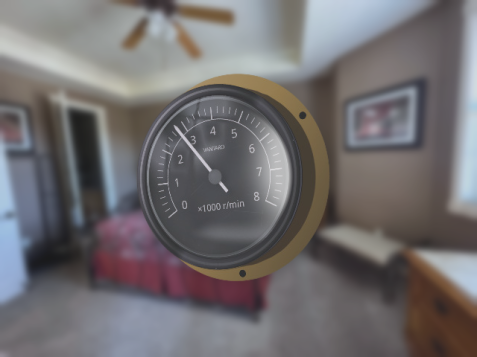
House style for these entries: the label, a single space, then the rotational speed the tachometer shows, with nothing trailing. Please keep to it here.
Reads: 2800 rpm
